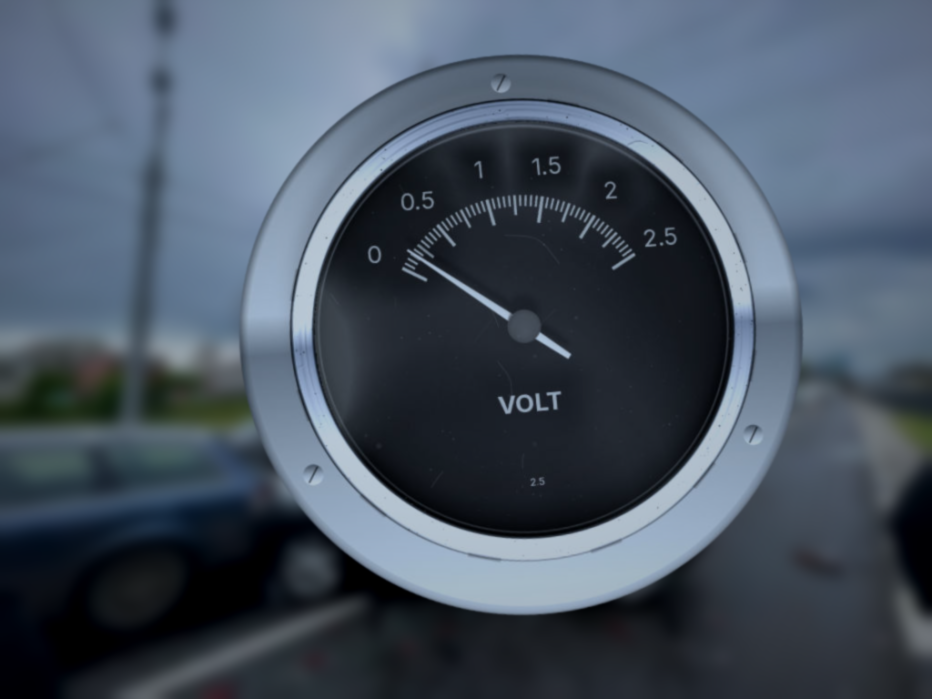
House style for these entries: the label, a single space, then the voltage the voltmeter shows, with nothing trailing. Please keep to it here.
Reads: 0.15 V
